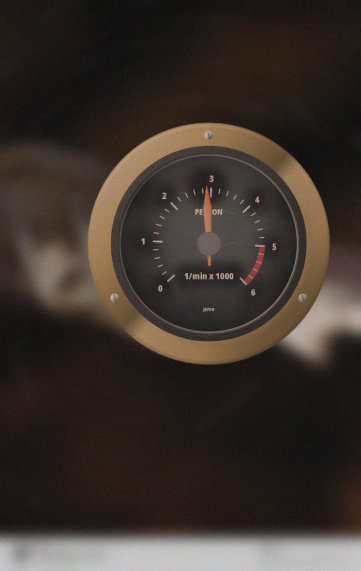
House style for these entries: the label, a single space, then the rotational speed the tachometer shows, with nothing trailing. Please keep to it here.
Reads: 2900 rpm
